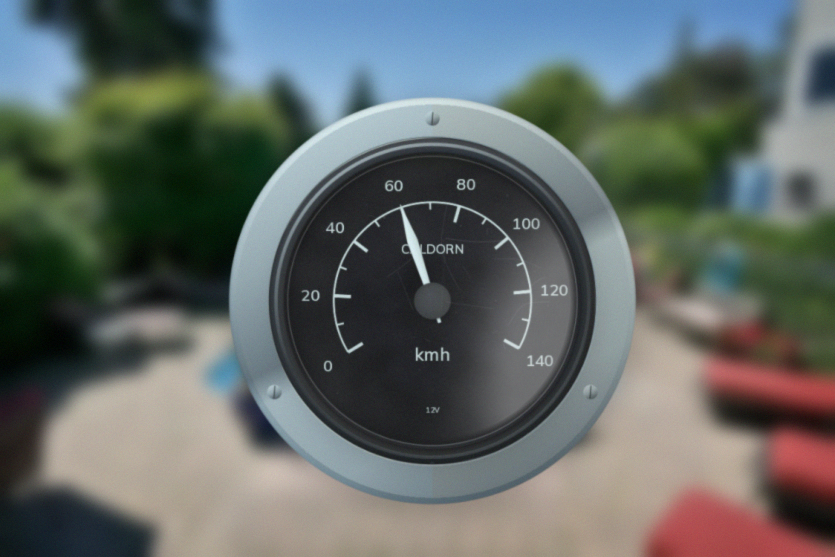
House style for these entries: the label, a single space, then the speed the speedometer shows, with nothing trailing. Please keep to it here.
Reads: 60 km/h
